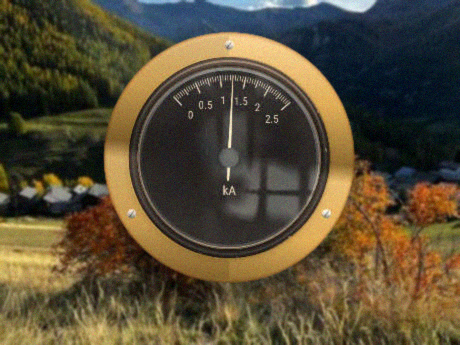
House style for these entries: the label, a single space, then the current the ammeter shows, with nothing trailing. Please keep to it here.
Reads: 1.25 kA
